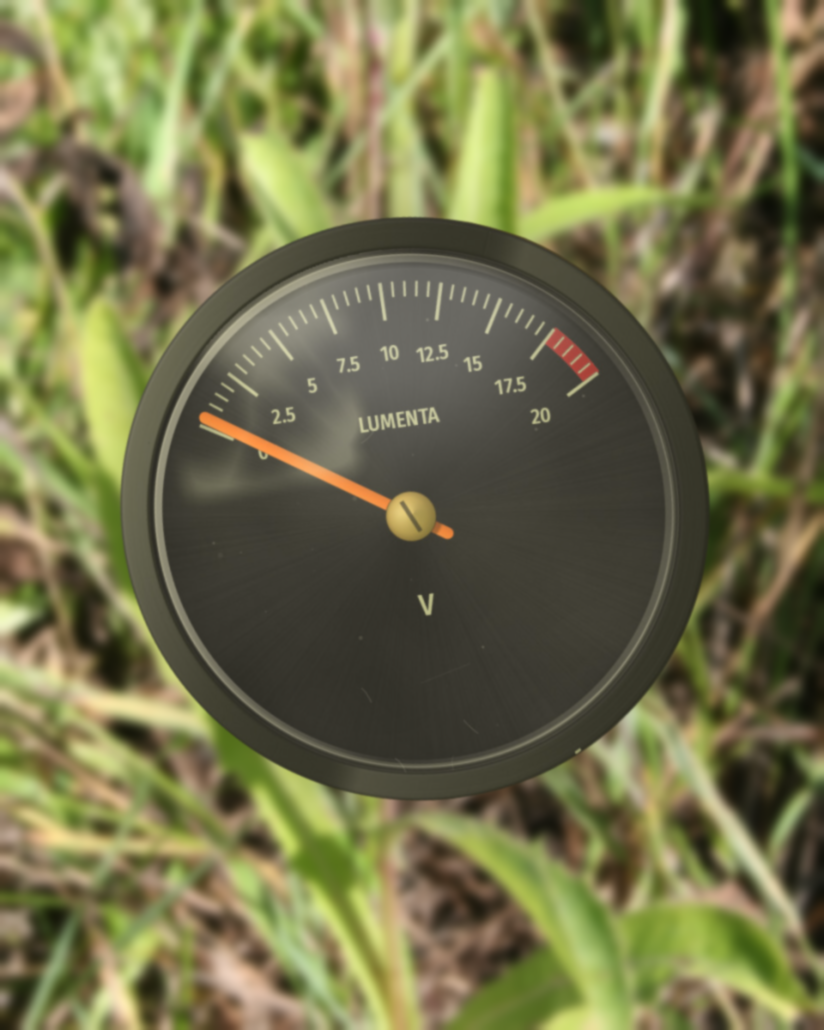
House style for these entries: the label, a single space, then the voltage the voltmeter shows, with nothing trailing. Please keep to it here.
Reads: 0.5 V
